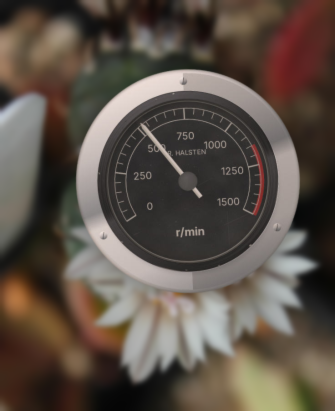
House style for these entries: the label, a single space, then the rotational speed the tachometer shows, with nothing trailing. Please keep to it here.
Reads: 525 rpm
